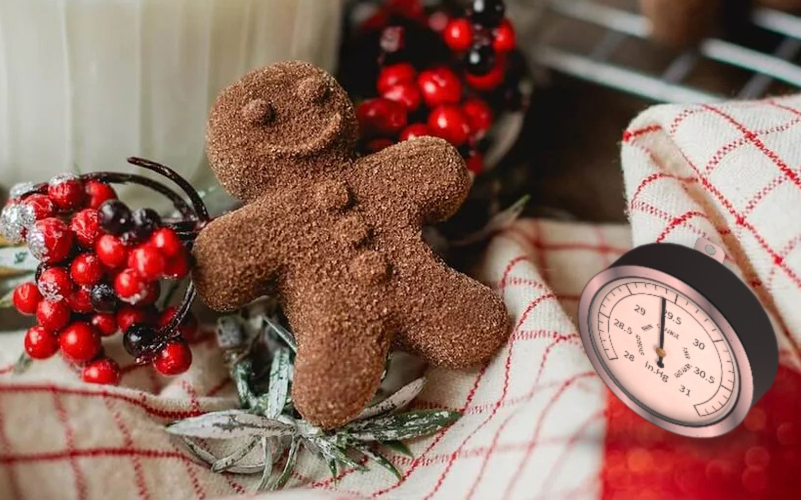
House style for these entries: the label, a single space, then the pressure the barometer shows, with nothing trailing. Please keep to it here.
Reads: 29.4 inHg
